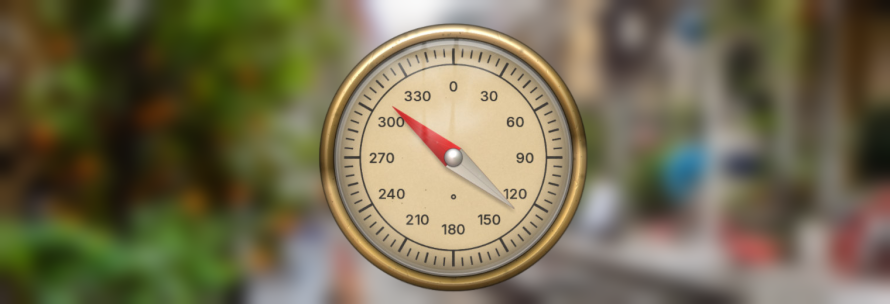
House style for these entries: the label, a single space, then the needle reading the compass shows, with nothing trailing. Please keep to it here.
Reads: 310 °
